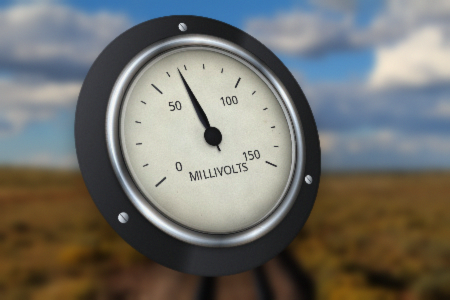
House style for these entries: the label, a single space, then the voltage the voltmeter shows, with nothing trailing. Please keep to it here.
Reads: 65 mV
